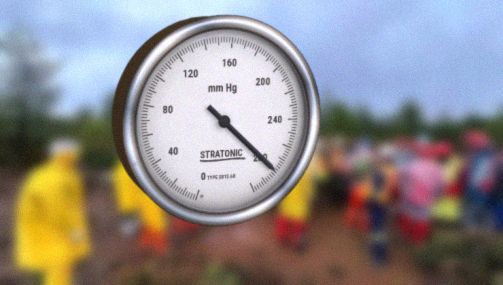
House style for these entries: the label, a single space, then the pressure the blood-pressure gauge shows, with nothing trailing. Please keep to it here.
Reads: 280 mmHg
